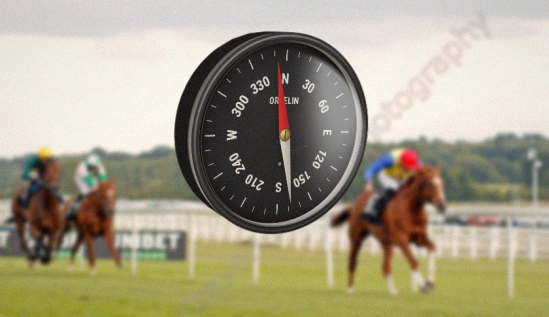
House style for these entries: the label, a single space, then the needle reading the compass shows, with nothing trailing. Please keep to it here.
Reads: 350 °
